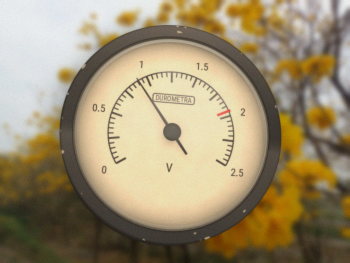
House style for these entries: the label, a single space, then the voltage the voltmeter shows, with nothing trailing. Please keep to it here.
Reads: 0.9 V
